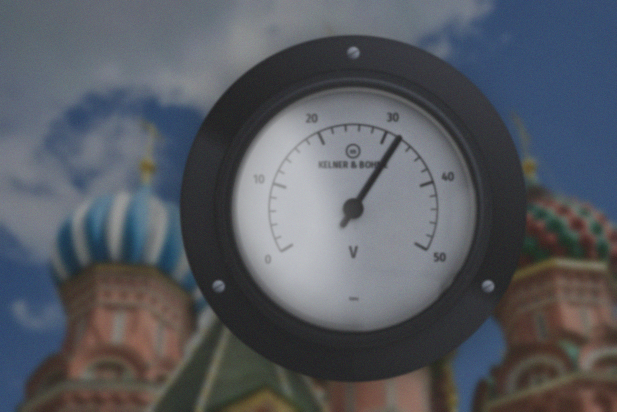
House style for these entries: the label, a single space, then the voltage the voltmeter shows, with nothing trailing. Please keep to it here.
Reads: 32 V
